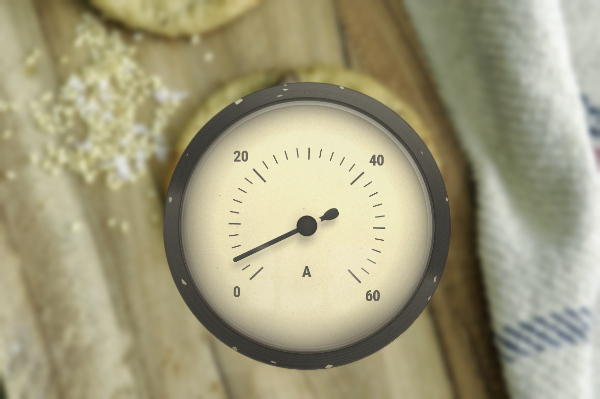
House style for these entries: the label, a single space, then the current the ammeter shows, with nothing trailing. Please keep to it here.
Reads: 4 A
